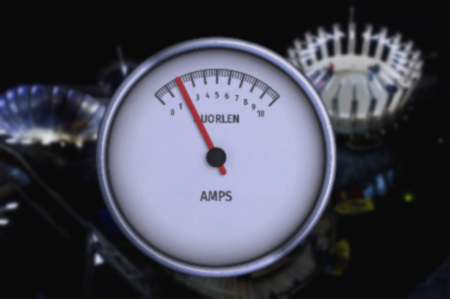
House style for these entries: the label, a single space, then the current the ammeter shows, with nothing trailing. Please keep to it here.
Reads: 2 A
